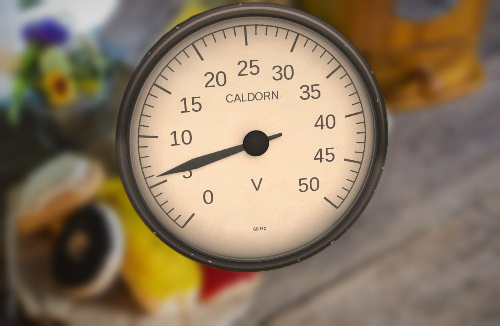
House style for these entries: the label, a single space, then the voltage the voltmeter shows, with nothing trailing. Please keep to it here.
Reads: 6 V
